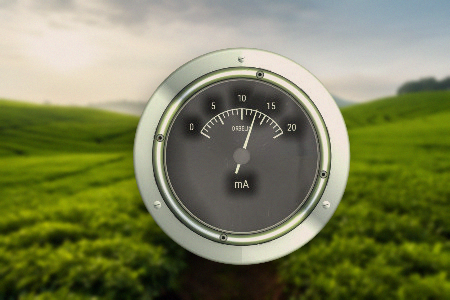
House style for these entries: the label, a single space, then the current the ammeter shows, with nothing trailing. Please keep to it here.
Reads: 13 mA
